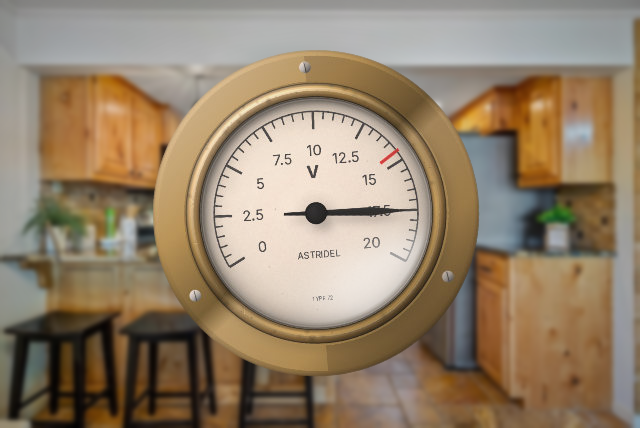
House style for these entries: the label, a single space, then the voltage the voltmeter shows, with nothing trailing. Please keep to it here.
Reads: 17.5 V
